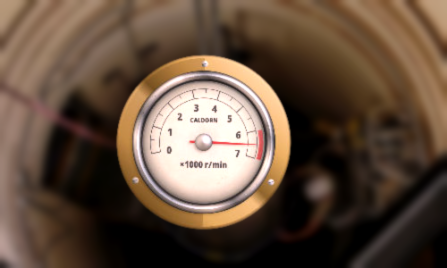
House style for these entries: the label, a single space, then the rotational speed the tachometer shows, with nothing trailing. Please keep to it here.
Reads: 6500 rpm
